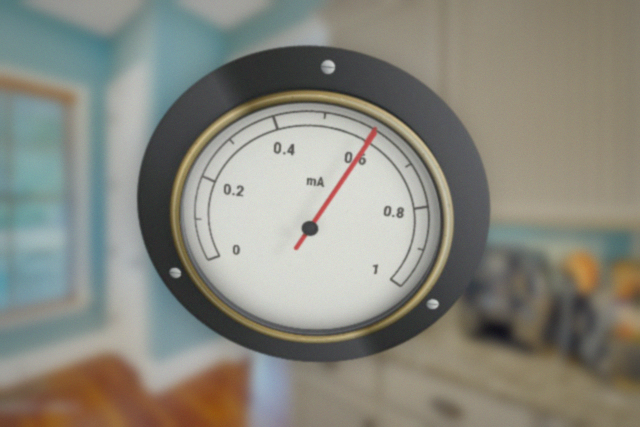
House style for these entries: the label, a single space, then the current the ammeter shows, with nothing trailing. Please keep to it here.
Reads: 0.6 mA
